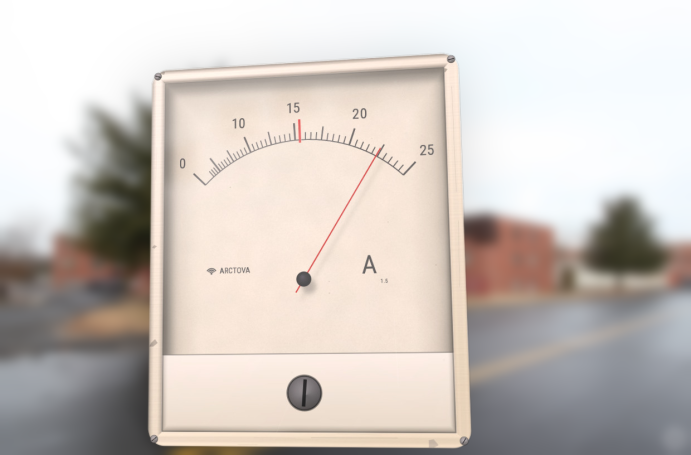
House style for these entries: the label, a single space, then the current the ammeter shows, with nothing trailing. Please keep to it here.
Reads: 22.5 A
